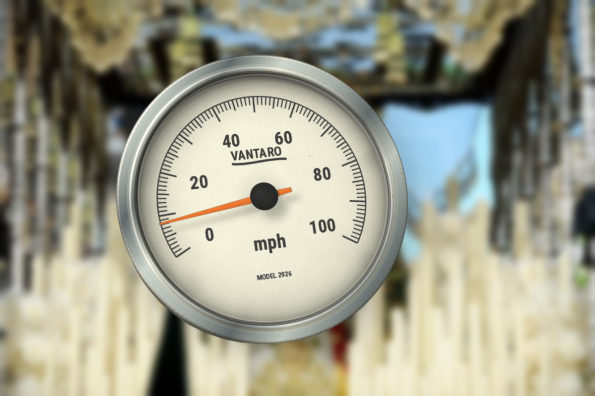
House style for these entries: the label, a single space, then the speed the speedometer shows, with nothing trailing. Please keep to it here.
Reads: 8 mph
